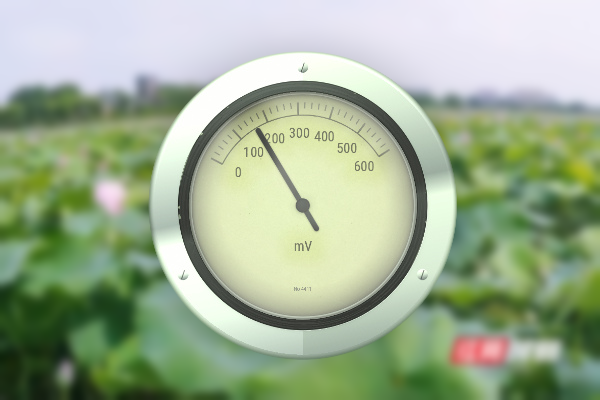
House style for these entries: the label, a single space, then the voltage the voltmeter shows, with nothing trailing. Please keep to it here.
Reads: 160 mV
